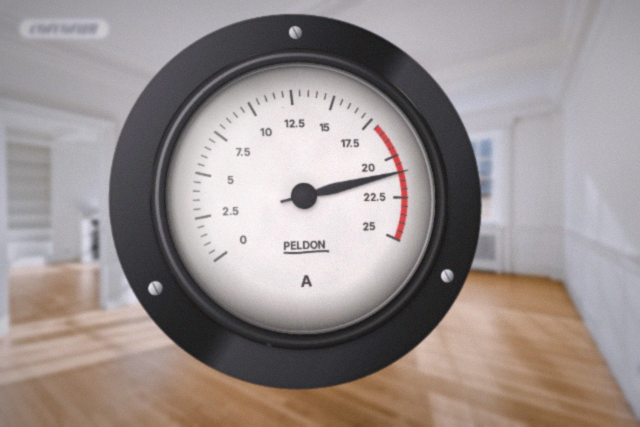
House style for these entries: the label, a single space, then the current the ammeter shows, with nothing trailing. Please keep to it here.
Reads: 21 A
